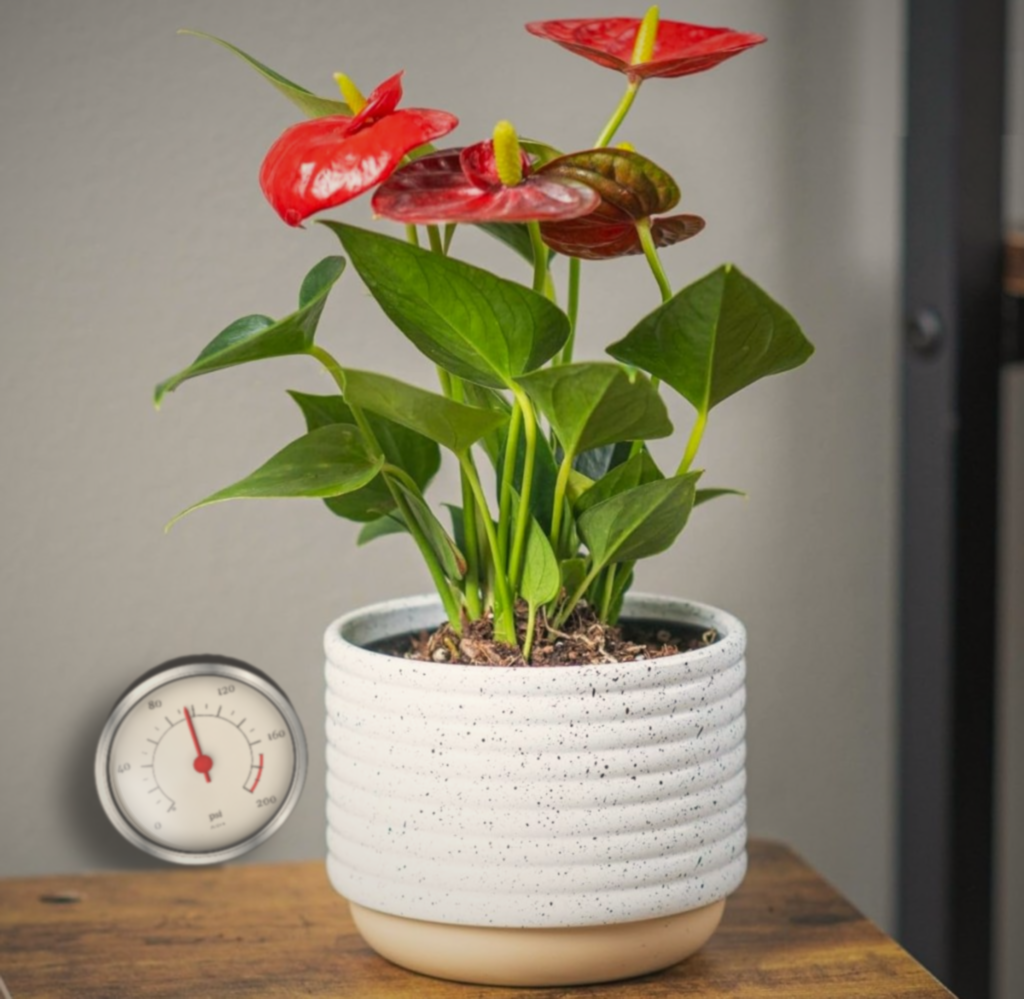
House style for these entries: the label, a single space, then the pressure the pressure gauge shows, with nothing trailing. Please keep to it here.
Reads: 95 psi
